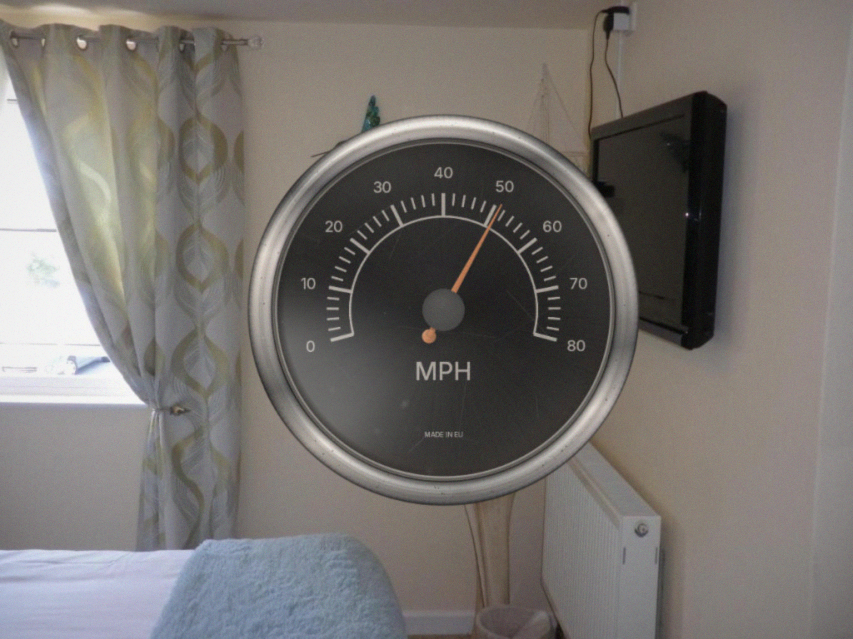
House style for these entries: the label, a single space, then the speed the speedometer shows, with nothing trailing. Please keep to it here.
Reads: 51 mph
